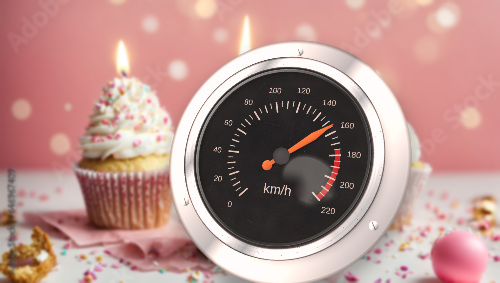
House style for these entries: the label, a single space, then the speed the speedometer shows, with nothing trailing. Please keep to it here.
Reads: 155 km/h
